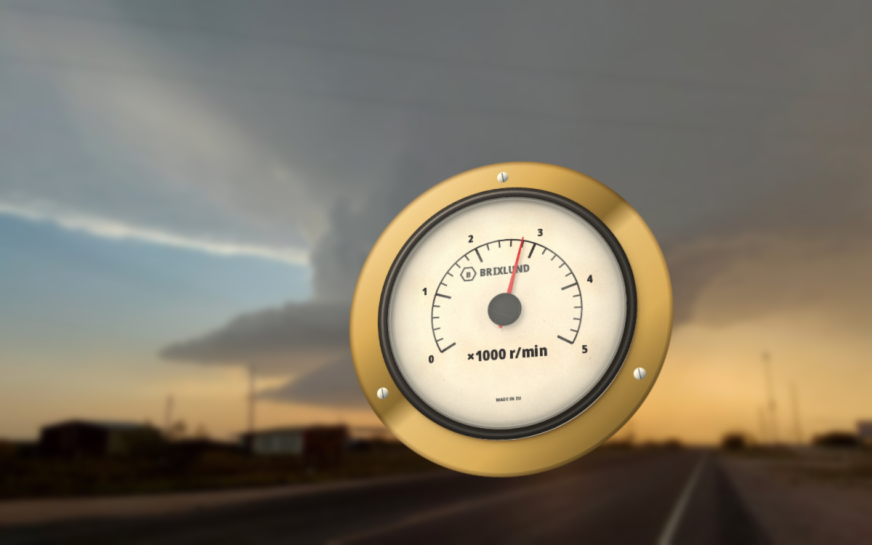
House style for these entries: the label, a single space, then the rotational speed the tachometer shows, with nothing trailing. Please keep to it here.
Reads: 2800 rpm
